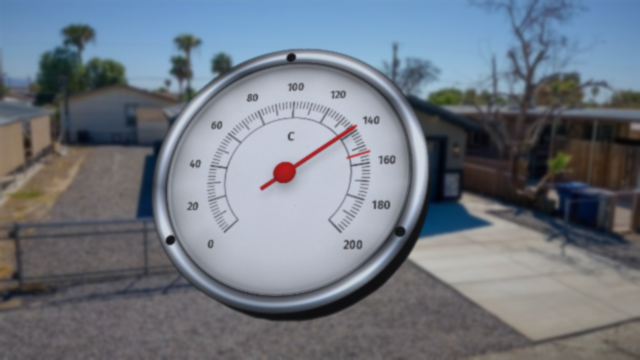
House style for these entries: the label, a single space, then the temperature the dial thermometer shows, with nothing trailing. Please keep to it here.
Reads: 140 °C
